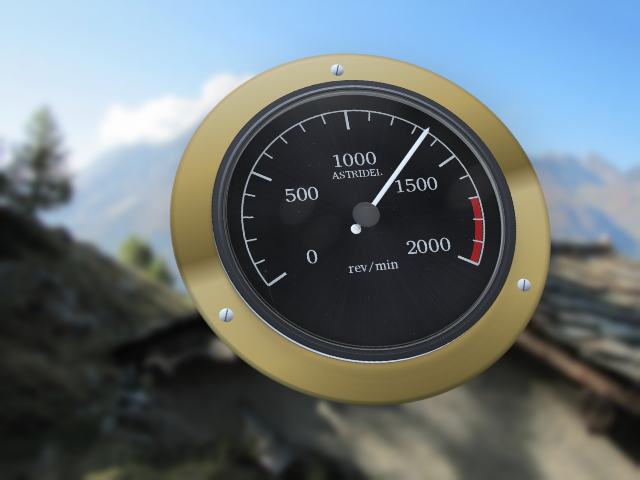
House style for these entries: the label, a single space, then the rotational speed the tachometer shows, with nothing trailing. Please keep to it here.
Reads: 1350 rpm
